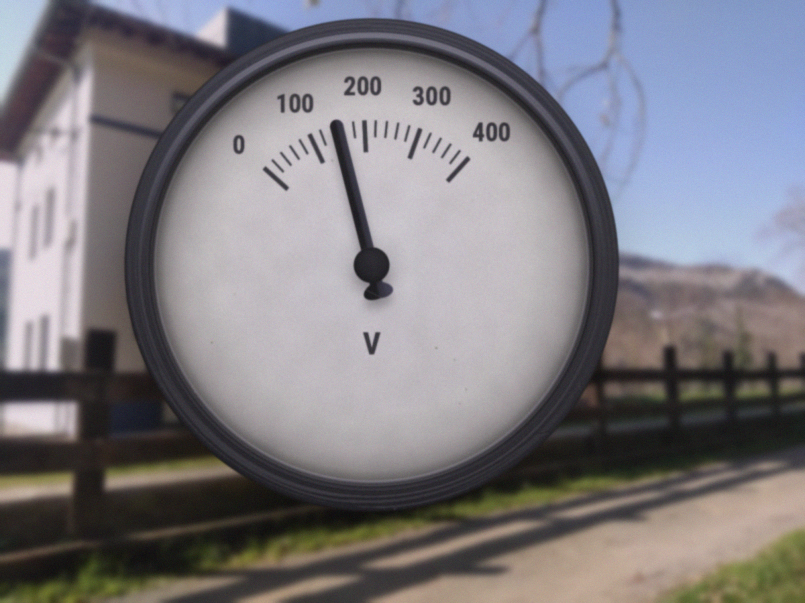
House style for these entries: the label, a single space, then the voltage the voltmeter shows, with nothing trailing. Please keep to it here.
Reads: 150 V
